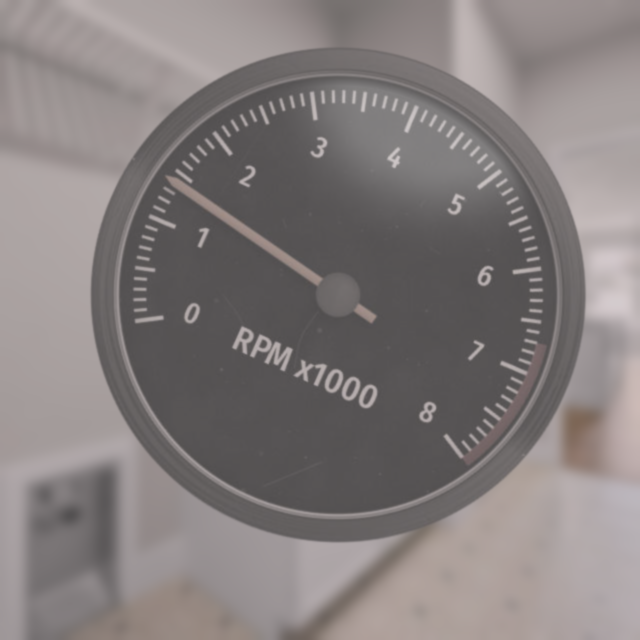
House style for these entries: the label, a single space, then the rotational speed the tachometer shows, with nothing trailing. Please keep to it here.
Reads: 1400 rpm
